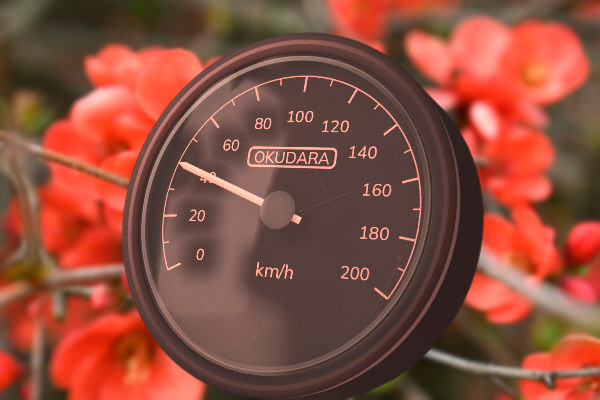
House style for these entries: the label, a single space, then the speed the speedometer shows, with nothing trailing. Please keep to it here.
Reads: 40 km/h
